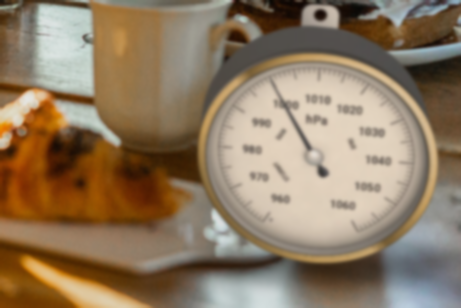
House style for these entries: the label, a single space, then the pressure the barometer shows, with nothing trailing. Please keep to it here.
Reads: 1000 hPa
